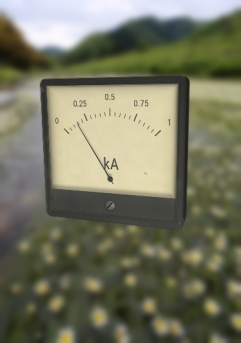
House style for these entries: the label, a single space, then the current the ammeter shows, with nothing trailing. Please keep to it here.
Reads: 0.15 kA
